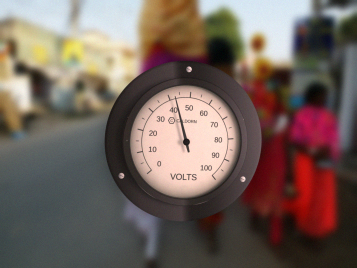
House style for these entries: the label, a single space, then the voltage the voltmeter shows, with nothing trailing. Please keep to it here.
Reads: 42.5 V
